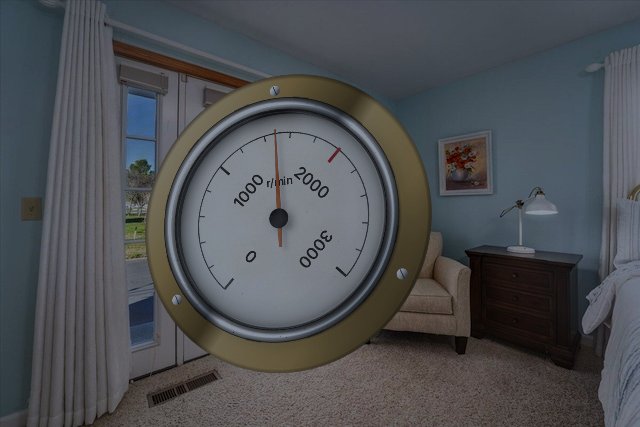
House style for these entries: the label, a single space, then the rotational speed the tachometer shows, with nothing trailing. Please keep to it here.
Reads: 1500 rpm
